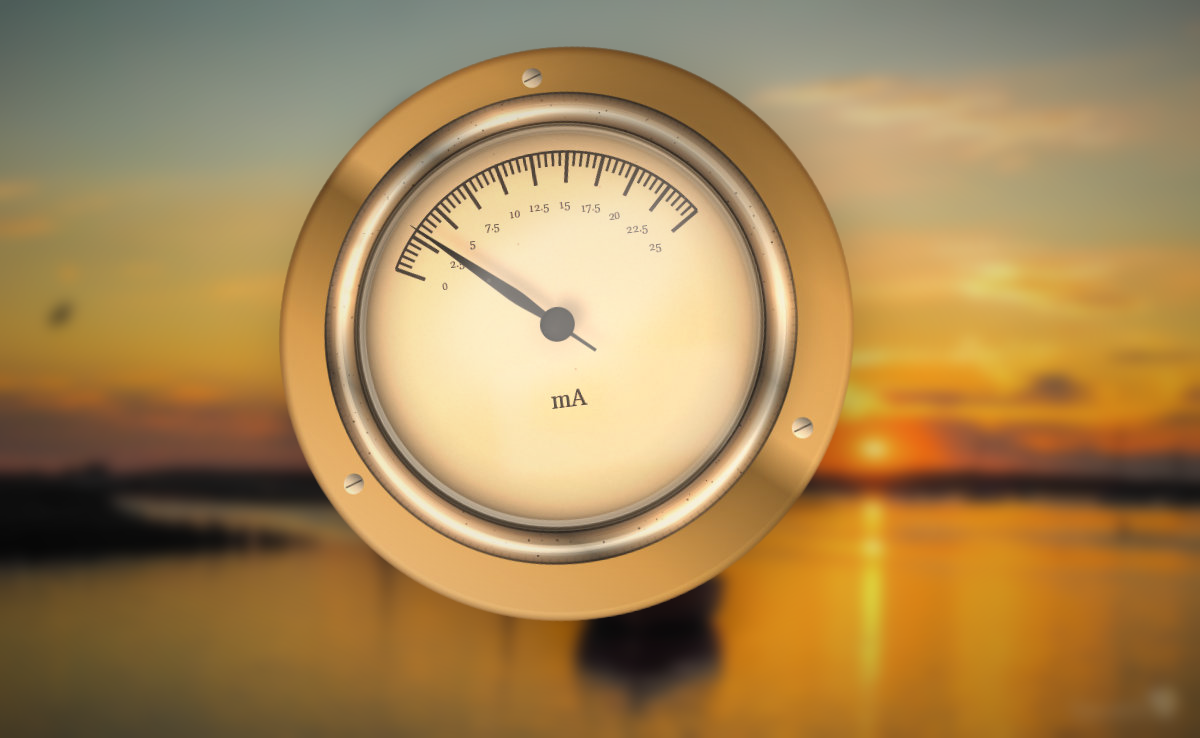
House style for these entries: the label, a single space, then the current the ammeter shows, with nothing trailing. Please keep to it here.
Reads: 3 mA
